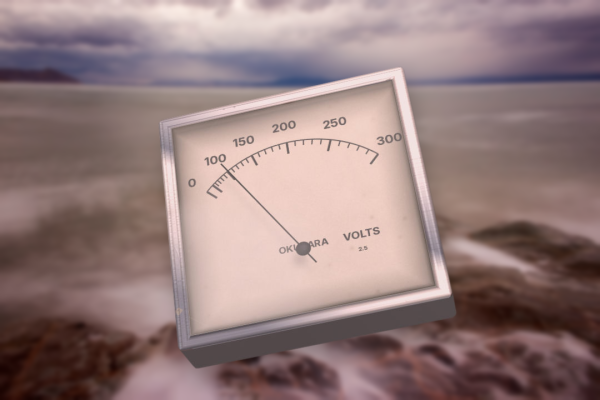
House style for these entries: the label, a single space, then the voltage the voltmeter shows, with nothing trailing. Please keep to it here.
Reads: 100 V
